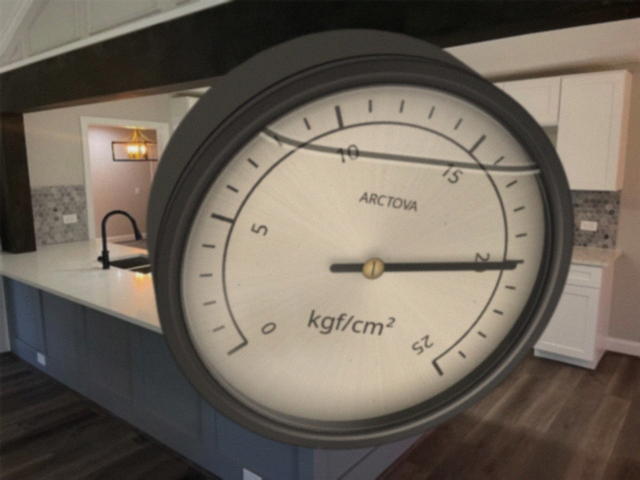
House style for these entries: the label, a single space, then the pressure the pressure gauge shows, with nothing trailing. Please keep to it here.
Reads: 20 kg/cm²
